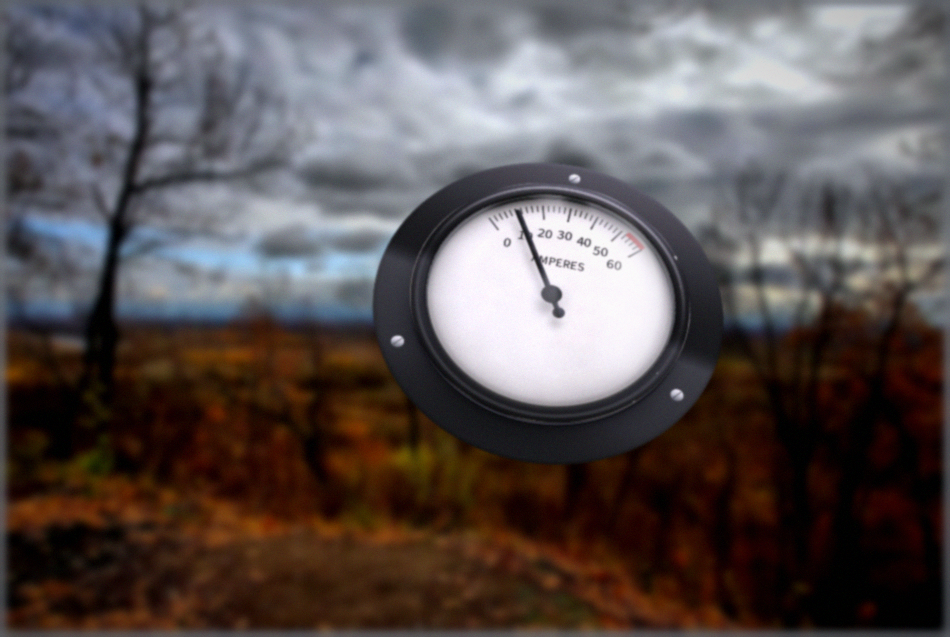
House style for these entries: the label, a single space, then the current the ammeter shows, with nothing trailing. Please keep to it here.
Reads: 10 A
